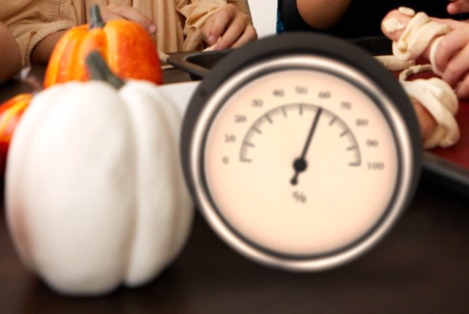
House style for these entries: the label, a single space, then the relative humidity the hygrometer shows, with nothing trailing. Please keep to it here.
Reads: 60 %
